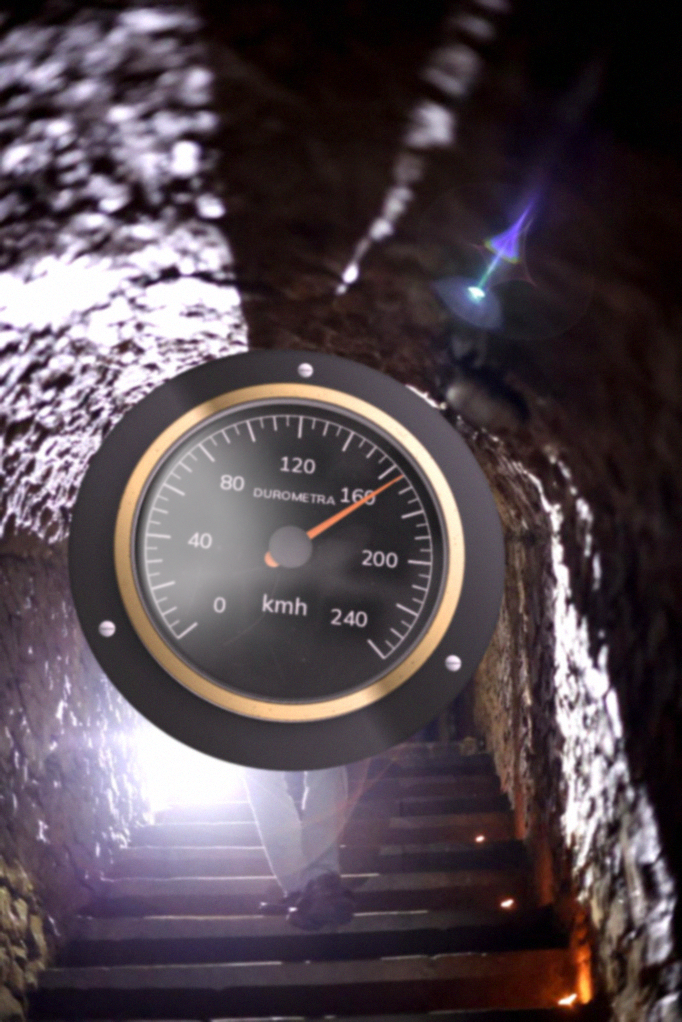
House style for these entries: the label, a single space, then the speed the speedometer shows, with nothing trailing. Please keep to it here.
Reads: 165 km/h
